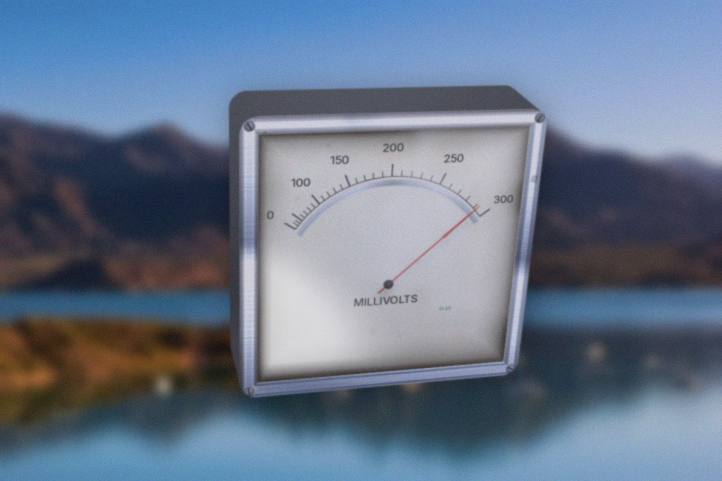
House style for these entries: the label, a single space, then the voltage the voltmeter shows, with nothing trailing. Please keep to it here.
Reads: 290 mV
